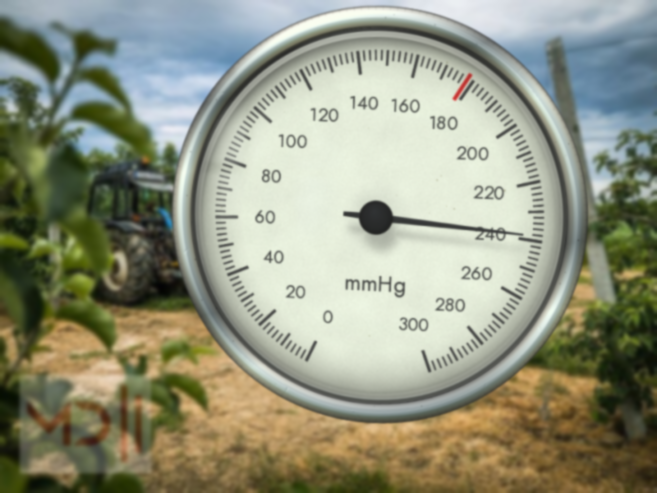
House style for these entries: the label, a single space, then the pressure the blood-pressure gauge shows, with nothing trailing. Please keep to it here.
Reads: 238 mmHg
